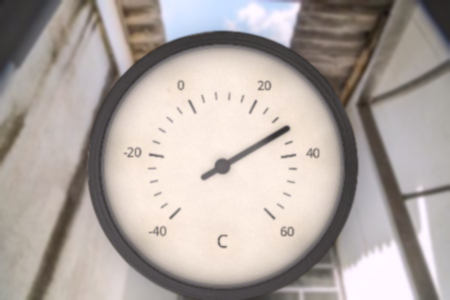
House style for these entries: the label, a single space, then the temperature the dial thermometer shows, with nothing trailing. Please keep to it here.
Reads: 32 °C
